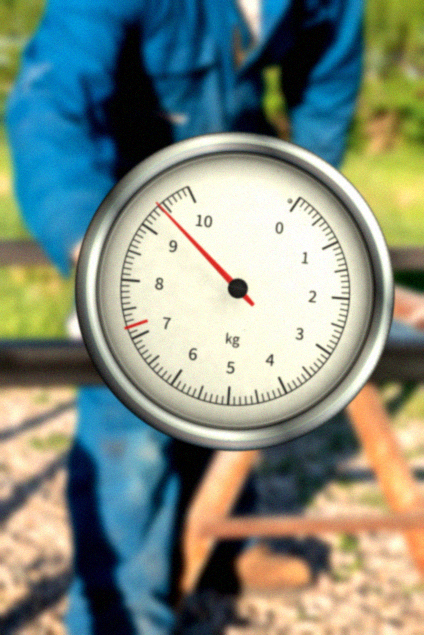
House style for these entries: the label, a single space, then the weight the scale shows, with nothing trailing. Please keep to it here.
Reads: 9.4 kg
